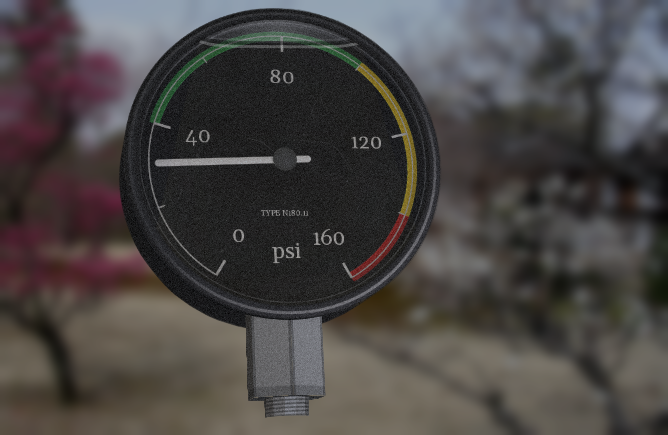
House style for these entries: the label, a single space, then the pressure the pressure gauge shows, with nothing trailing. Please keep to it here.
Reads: 30 psi
